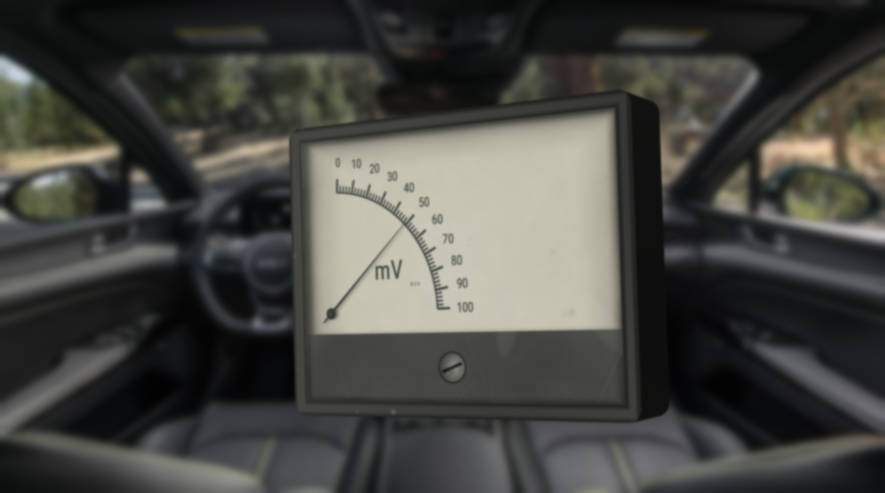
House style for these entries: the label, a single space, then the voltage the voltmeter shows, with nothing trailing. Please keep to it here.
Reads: 50 mV
